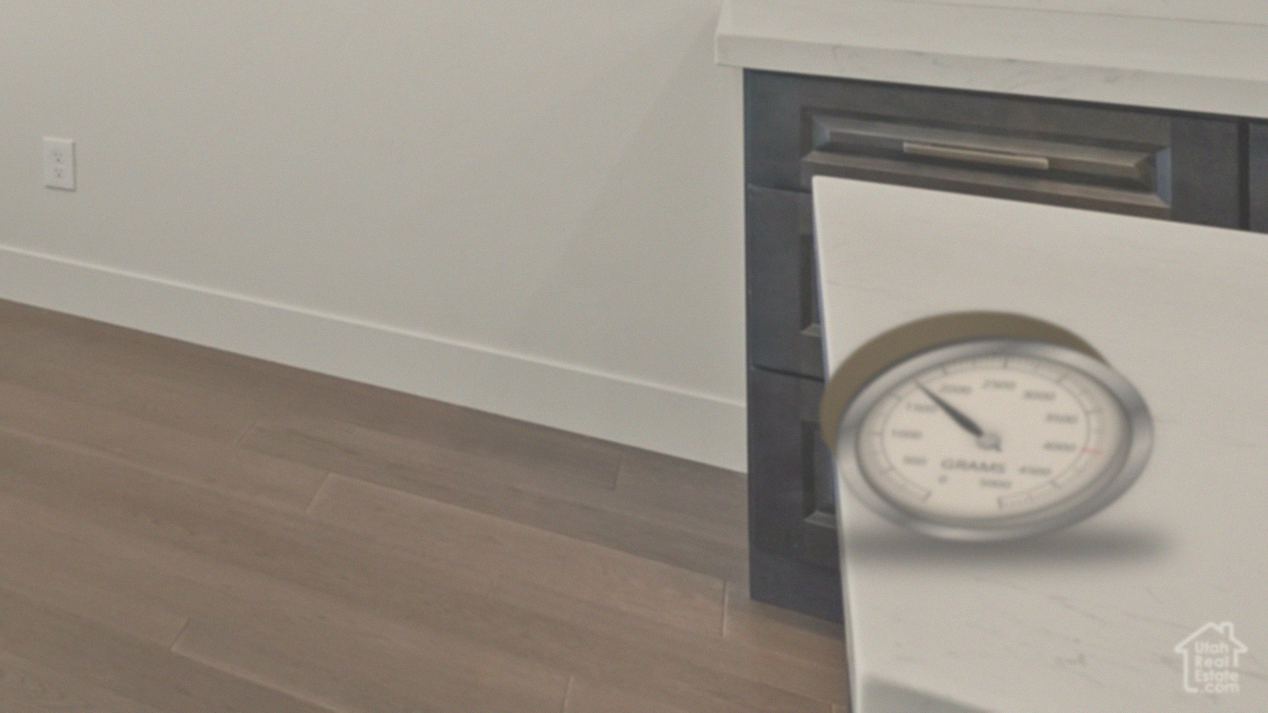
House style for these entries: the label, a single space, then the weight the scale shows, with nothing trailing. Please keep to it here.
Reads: 1750 g
